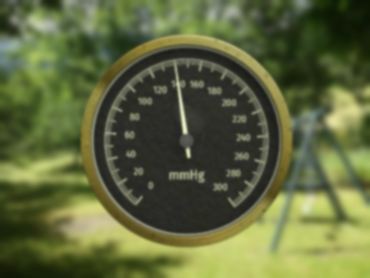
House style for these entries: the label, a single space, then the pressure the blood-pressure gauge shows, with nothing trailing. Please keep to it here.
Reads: 140 mmHg
